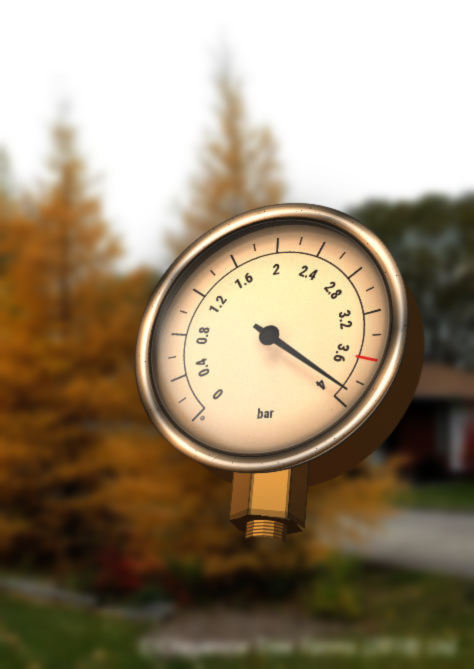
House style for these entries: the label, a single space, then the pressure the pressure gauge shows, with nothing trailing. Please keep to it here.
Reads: 3.9 bar
